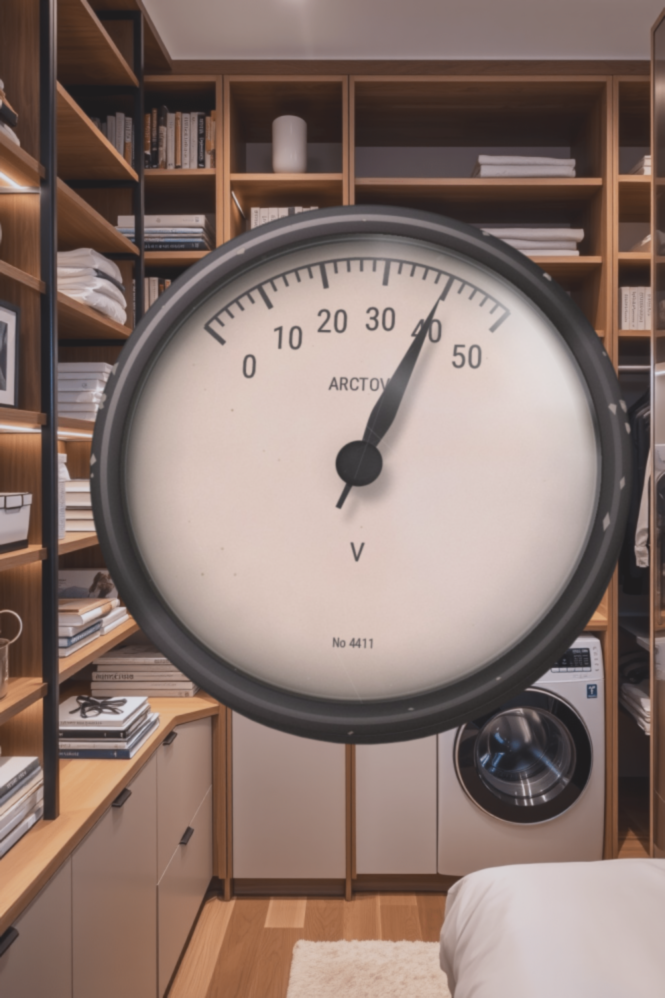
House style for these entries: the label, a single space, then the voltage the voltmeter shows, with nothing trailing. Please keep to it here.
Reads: 40 V
